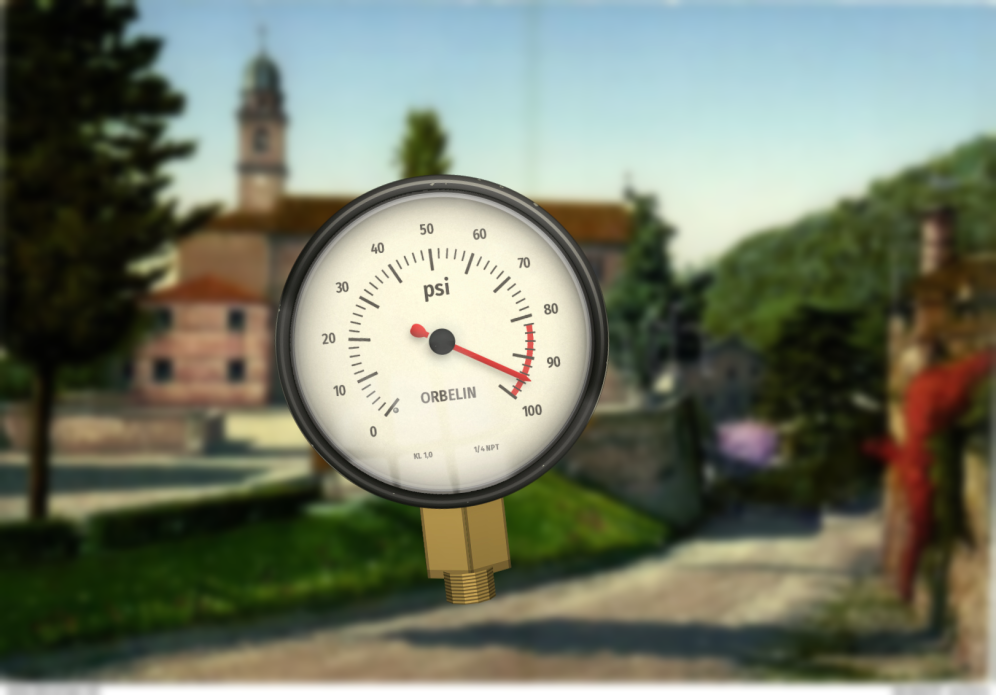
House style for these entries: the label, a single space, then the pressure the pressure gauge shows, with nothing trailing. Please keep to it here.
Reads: 95 psi
